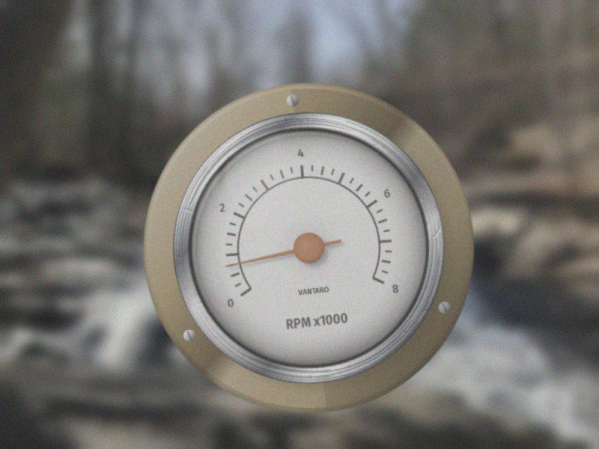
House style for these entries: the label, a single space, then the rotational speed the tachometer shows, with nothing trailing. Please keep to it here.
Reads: 750 rpm
